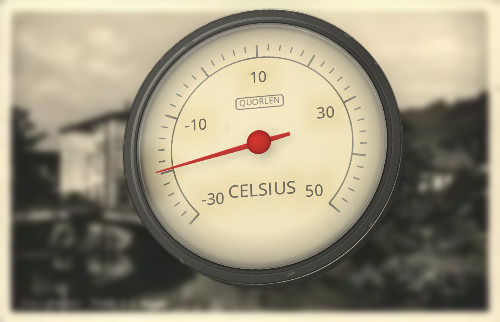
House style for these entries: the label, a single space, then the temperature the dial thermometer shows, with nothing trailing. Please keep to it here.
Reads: -20 °C
